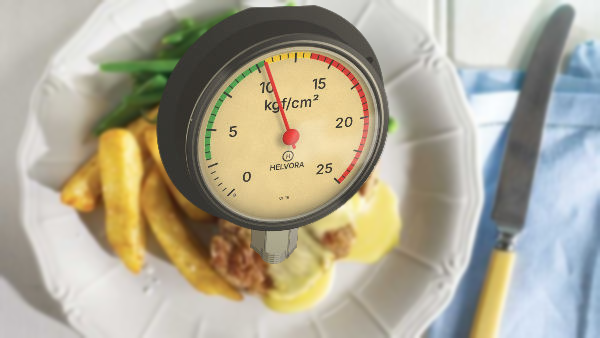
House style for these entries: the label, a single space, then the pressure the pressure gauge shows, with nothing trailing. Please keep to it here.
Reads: 10.5 kg/cm²
